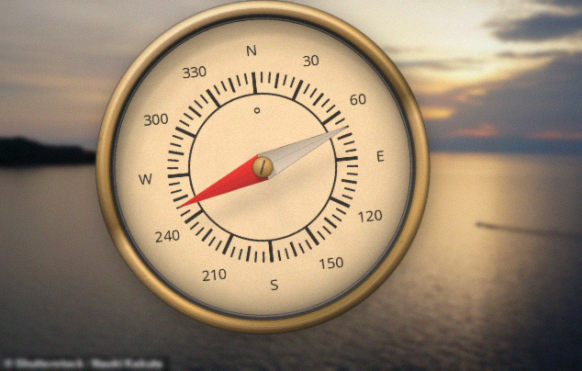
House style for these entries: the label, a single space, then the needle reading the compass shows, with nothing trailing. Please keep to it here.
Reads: 250 °
